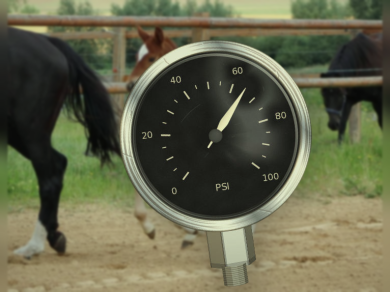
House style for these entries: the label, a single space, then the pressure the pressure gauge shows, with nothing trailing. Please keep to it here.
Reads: 65 psi
